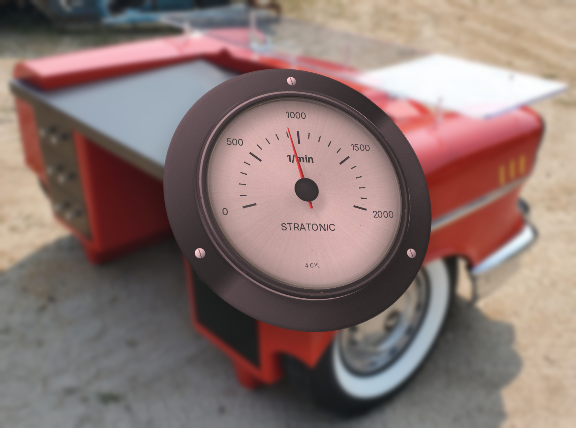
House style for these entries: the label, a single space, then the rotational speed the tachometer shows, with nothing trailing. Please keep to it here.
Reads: 900 rpm
